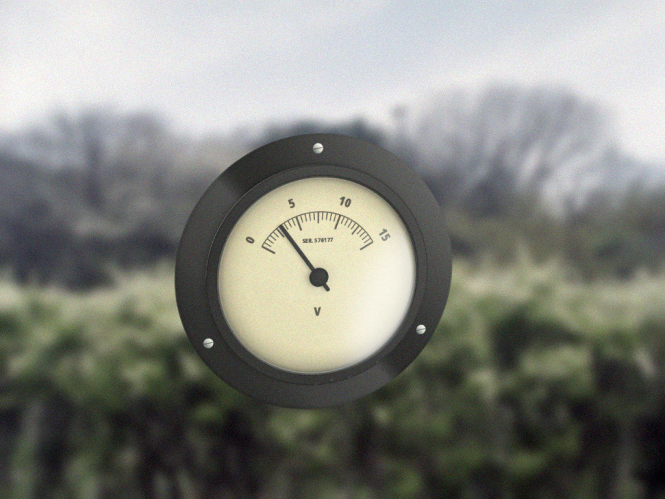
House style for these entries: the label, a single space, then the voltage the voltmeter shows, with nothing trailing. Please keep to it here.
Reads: 3 V
